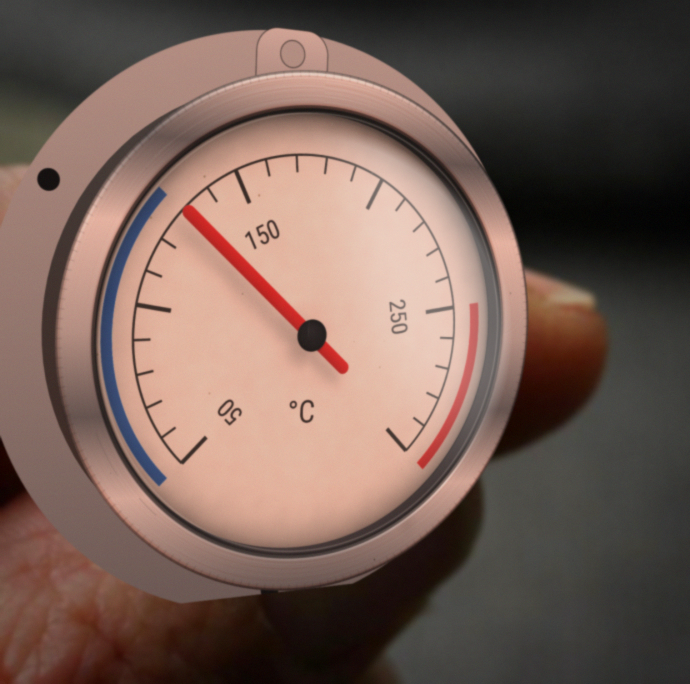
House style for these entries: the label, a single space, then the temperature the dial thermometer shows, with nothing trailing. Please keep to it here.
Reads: 130 °C
